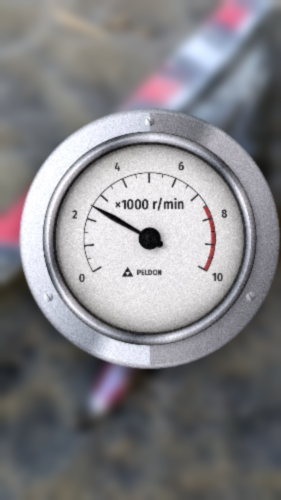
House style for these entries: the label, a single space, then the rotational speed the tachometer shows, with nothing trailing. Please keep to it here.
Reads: 2500 rpm
